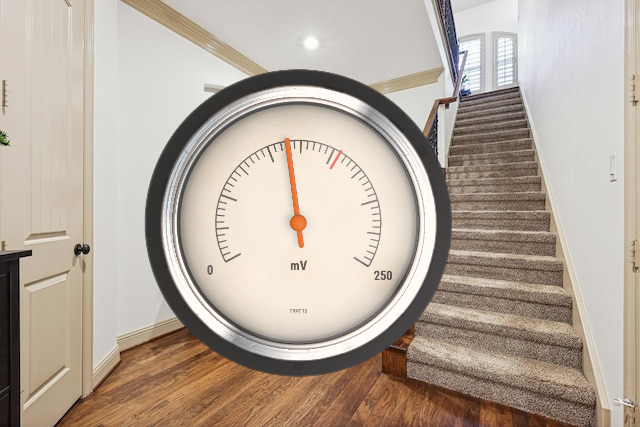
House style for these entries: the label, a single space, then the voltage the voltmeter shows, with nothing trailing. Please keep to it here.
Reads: 115 mV
